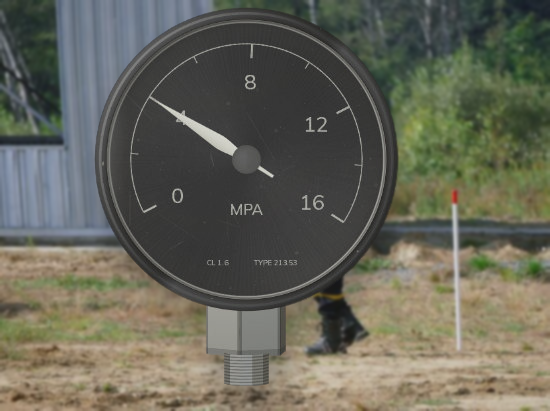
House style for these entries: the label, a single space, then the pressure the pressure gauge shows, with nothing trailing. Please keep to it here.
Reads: 4 MPa
